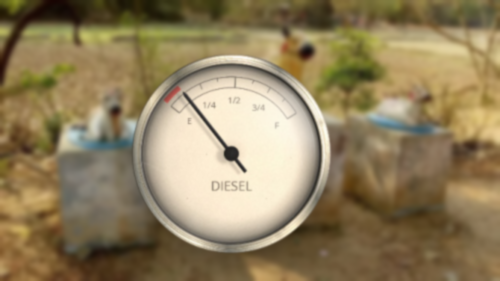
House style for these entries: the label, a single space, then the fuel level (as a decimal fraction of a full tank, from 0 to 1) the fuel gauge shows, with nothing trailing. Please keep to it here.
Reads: 0.125
